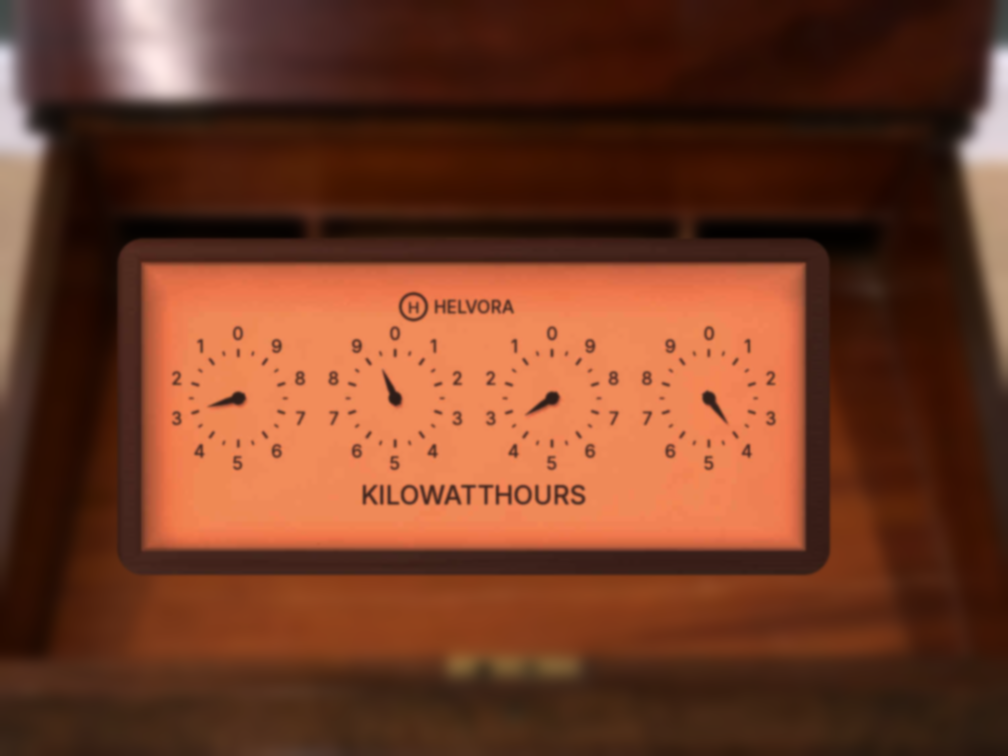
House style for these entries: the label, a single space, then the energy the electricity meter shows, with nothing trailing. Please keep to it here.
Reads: 2934 kWh
